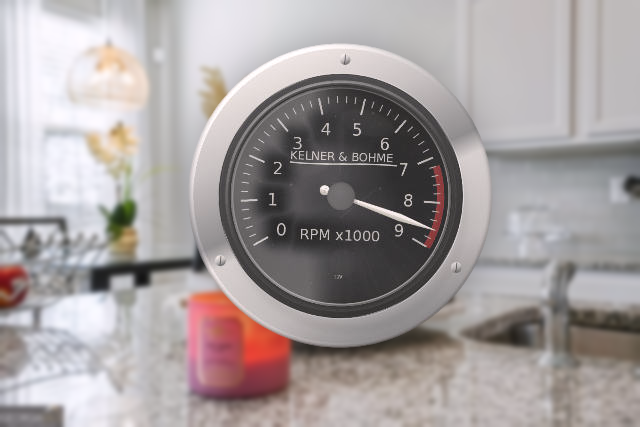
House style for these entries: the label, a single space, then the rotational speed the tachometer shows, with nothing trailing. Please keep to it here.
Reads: 8600 rpm
